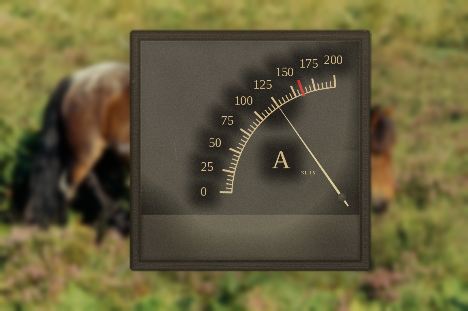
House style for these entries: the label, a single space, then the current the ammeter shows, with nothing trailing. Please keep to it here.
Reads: 125 A
